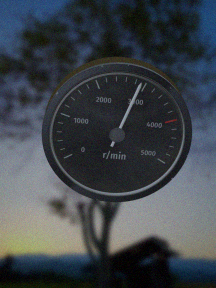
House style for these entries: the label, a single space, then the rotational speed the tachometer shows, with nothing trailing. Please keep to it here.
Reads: 2900 rpm
